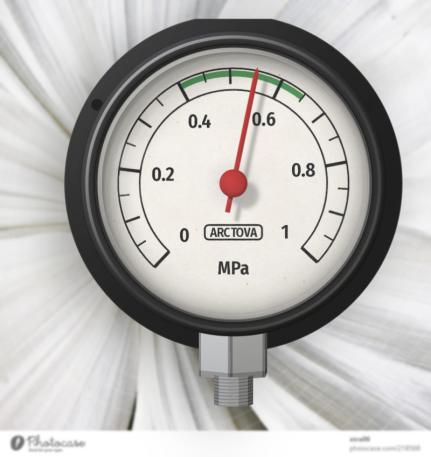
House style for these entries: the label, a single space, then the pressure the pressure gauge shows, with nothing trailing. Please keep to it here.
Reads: 0.55 MPa
